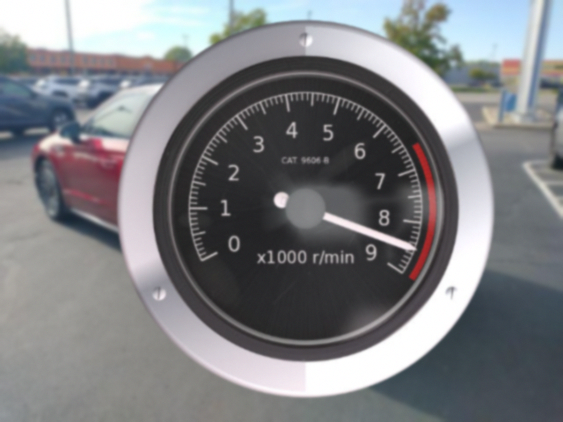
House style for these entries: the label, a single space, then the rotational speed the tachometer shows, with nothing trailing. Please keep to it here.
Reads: 8500 rpm
